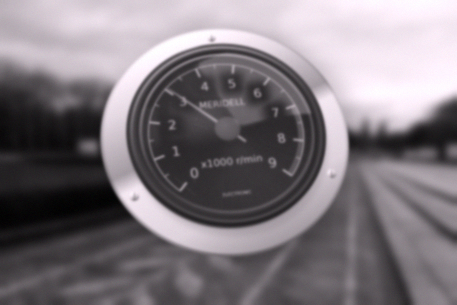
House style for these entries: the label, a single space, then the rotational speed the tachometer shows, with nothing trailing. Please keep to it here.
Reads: 3000 rpm
